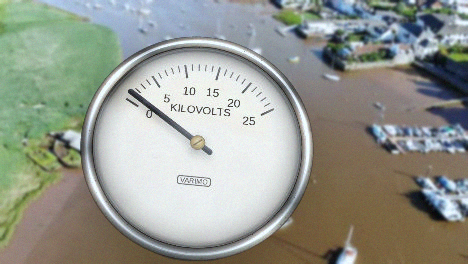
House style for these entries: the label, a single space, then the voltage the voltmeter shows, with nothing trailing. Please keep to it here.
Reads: 1 kV
